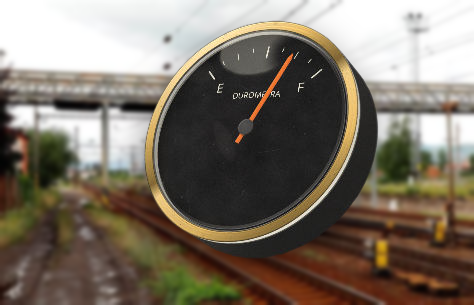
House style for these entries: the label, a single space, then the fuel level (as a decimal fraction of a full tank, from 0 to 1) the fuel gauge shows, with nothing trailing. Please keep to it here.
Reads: 0.75
